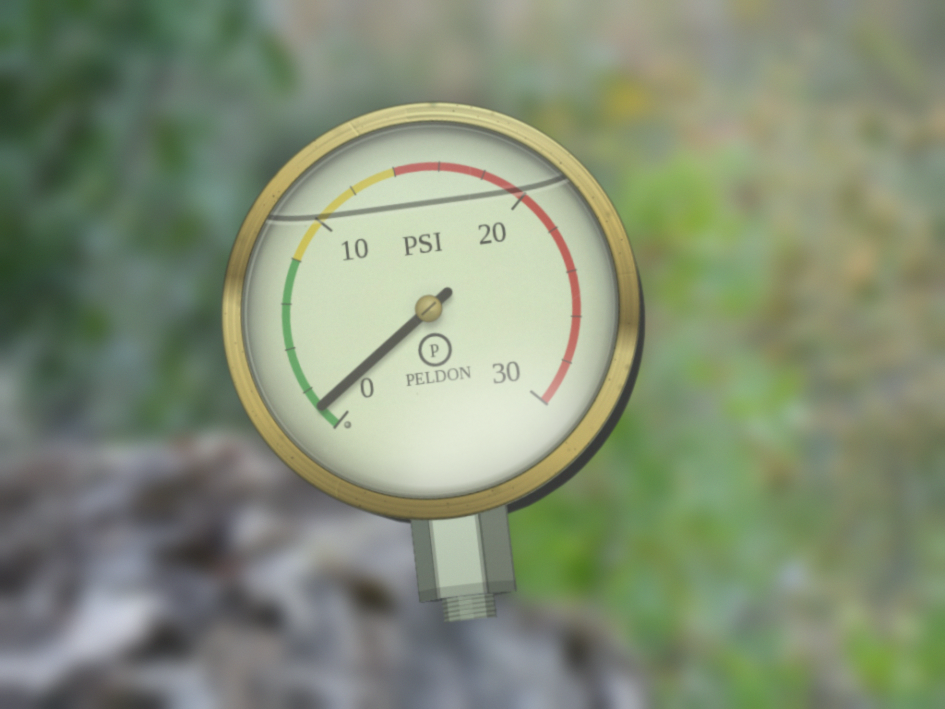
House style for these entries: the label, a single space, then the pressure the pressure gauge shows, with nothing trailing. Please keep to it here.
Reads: 1 psi
